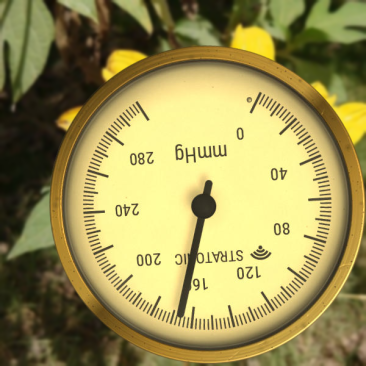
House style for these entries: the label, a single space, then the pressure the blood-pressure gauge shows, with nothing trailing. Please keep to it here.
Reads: 166 mmHg
